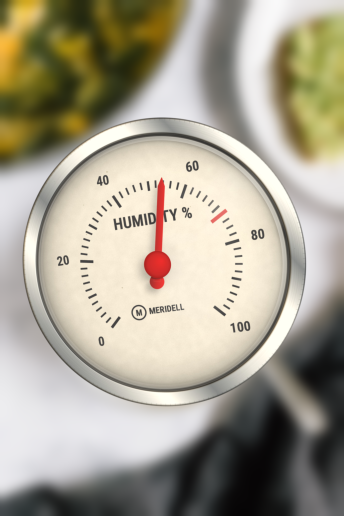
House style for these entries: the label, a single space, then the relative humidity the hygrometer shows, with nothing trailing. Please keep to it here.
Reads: 54 %
